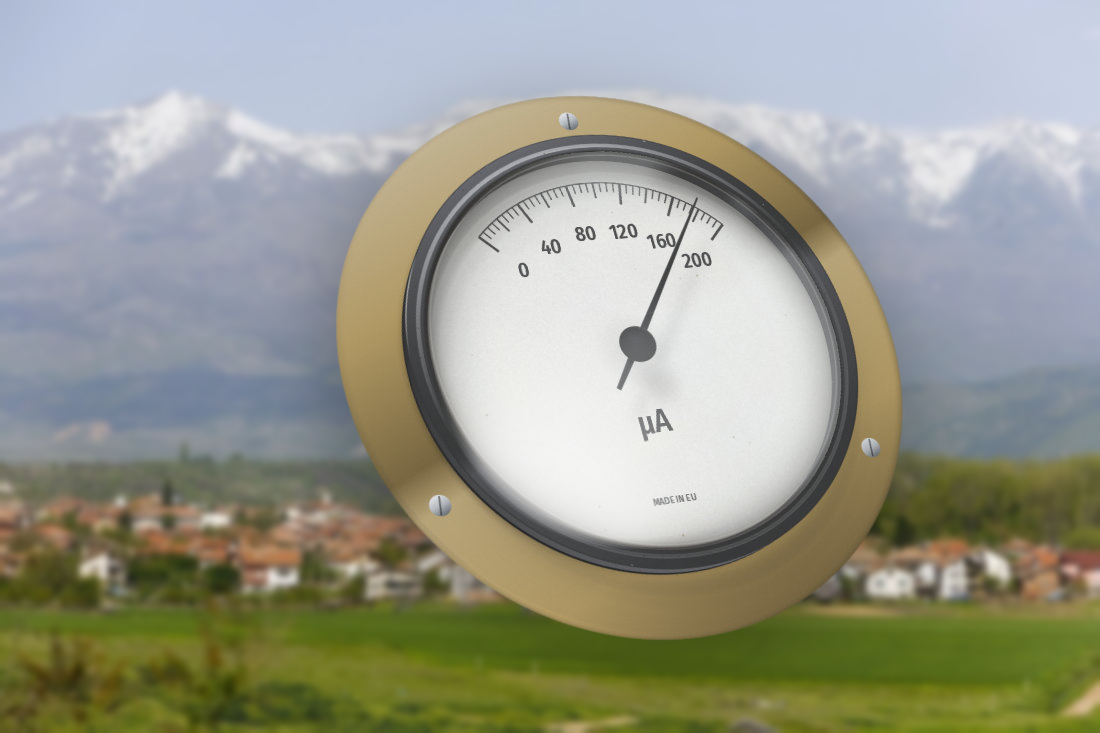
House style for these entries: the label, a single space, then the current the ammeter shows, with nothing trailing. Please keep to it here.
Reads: 175 µA
